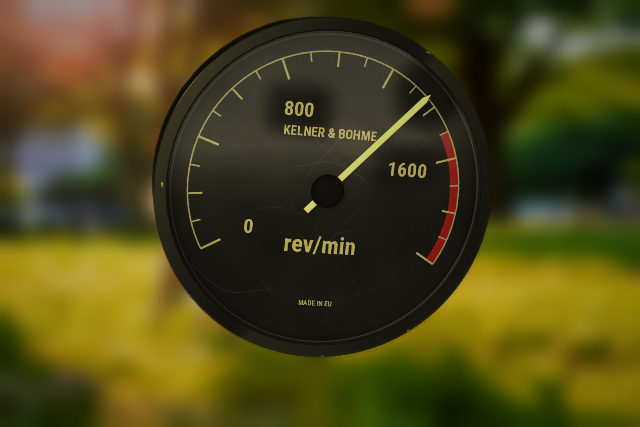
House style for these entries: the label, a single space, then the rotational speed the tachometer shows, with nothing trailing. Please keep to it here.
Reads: 1350 rpm
